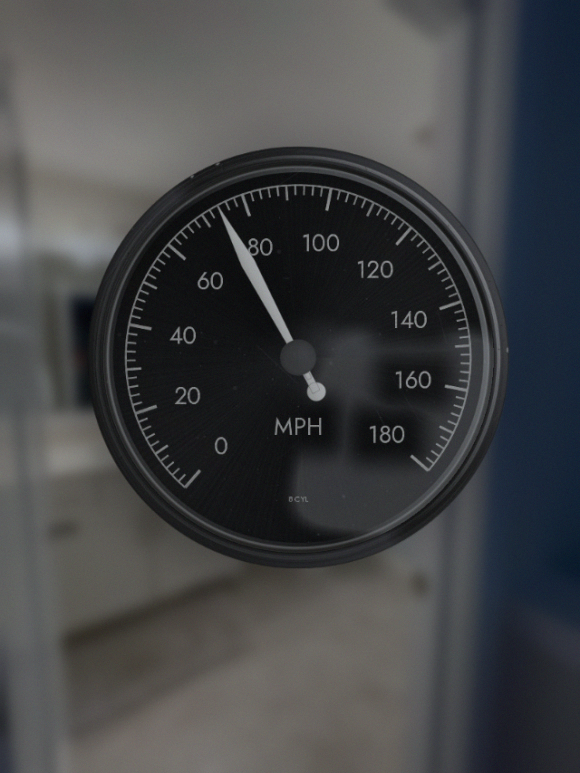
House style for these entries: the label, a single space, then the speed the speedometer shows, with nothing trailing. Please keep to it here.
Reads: 74 mph
